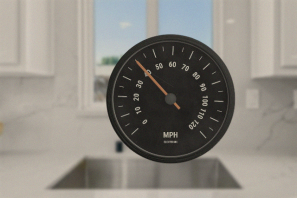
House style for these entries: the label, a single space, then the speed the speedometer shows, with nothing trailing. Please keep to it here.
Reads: 40 mph
